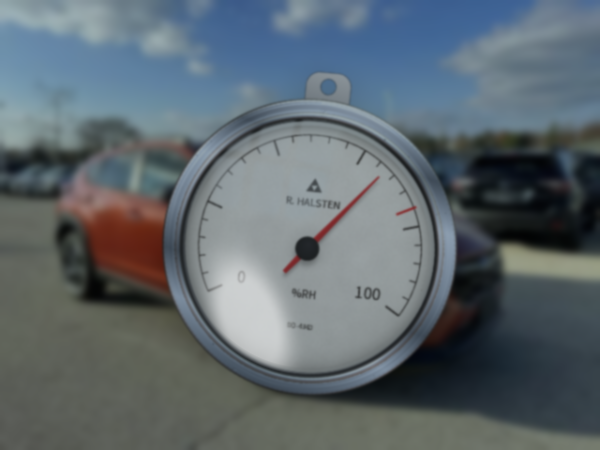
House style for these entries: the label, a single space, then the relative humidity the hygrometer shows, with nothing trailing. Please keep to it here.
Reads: 66 %
